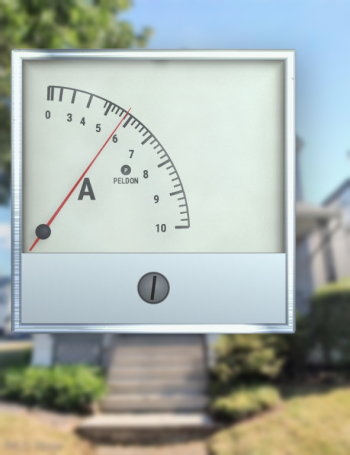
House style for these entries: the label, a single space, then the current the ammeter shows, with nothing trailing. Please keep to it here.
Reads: 5.8 A
